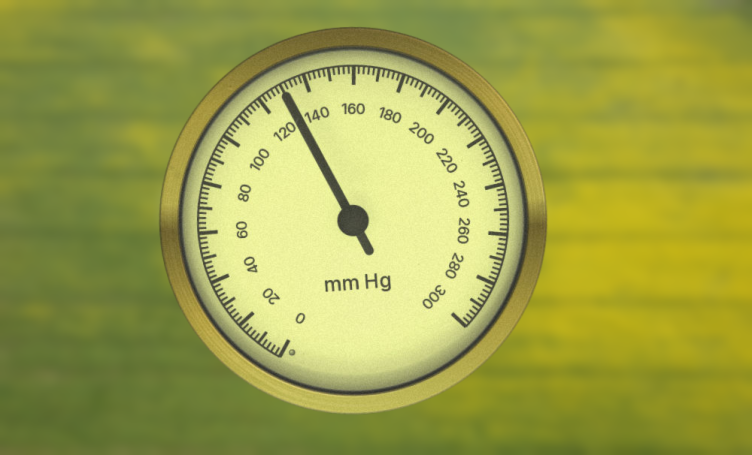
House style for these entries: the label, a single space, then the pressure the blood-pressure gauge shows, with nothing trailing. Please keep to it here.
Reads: 130 mmHg
